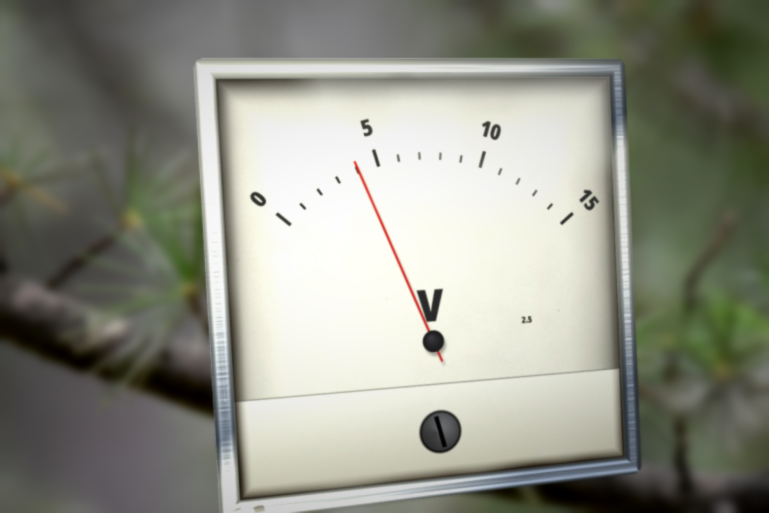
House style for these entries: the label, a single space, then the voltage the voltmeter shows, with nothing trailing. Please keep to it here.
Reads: 4 V
